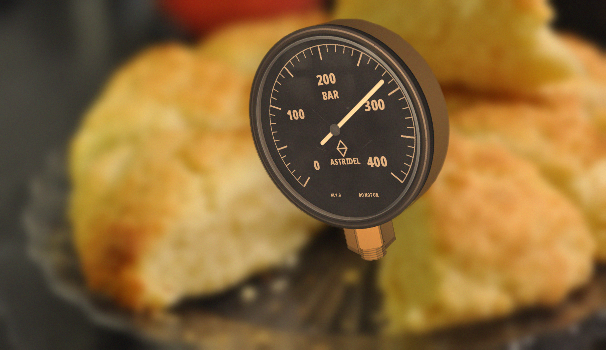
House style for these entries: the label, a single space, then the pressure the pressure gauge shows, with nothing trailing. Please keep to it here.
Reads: 285 bar
